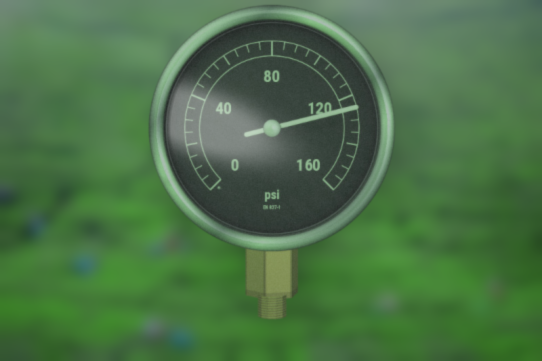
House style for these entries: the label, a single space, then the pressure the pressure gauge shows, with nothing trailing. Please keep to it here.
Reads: 125 psi
